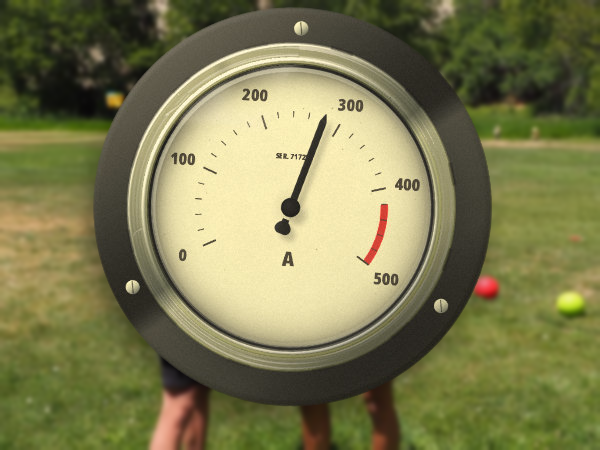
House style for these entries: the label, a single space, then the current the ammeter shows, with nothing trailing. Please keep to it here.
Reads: 280 A
